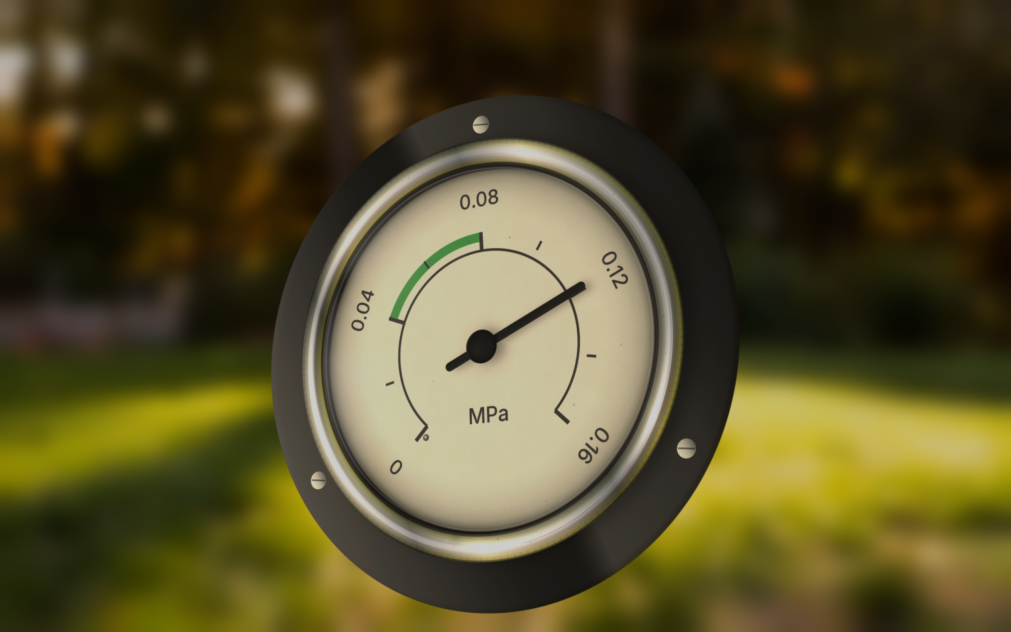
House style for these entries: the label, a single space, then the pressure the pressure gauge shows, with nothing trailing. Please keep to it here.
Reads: 0.12 MPa
